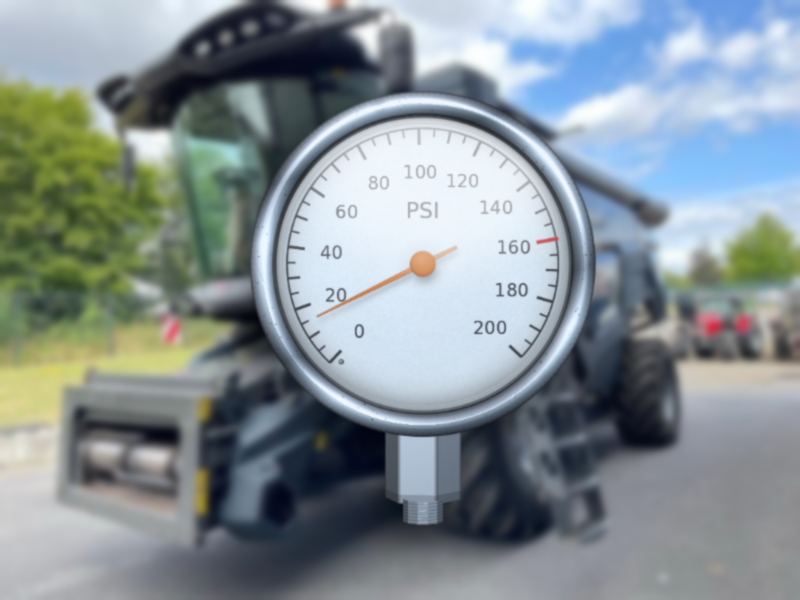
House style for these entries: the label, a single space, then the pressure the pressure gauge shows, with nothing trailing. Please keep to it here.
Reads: 15 psi
